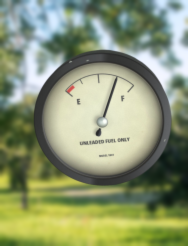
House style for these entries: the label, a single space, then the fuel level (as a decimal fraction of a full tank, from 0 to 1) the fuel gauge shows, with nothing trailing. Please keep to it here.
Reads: 0.75
